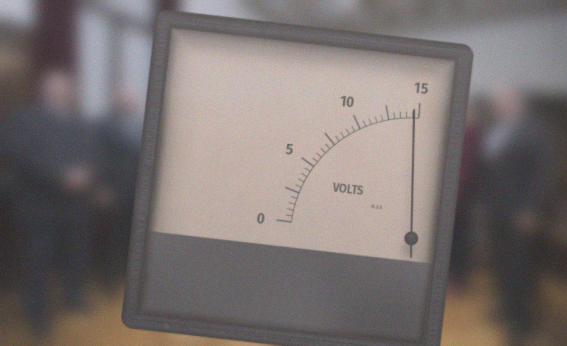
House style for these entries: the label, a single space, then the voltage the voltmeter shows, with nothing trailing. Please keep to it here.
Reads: 14.5 V
